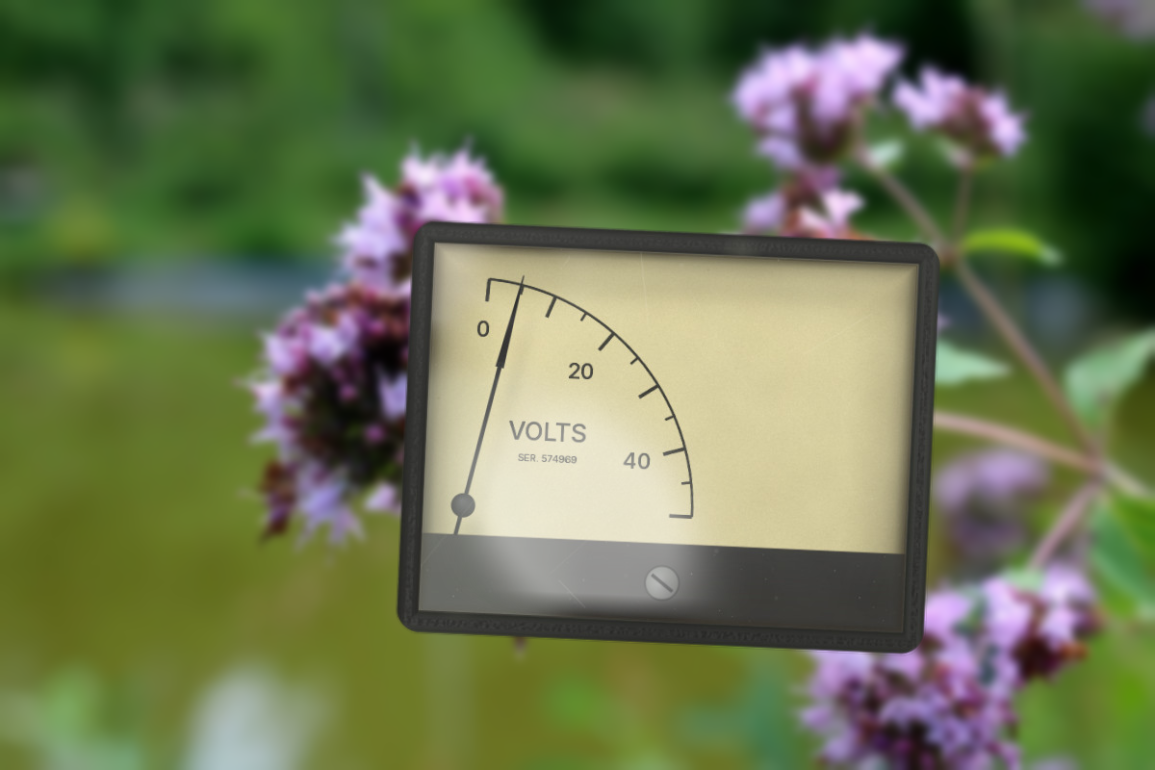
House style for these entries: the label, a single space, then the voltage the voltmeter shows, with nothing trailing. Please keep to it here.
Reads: 5 V
